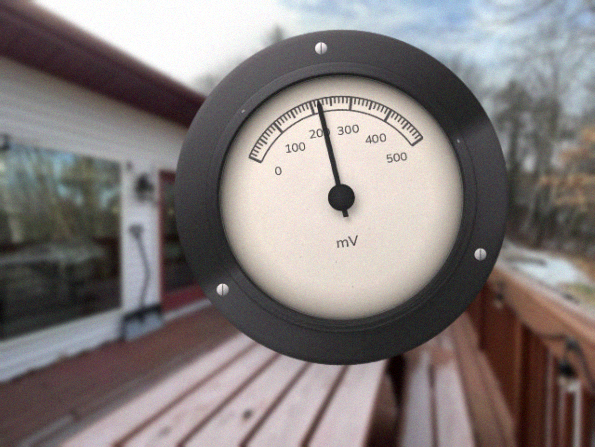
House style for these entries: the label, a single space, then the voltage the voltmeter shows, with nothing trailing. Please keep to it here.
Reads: 220 mV
